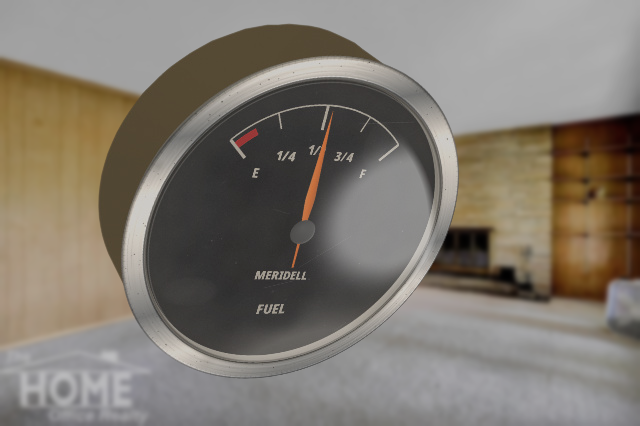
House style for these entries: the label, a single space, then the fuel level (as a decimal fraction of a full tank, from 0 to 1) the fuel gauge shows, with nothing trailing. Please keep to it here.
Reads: 0.5
